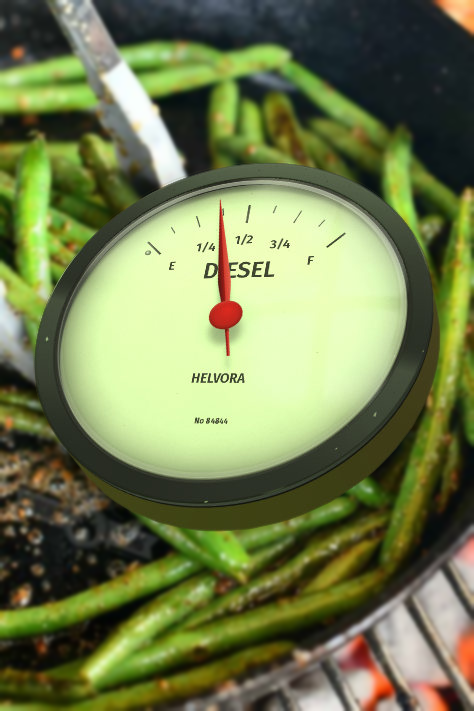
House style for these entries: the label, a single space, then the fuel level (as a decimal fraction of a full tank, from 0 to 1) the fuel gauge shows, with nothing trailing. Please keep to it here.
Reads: 0.375
